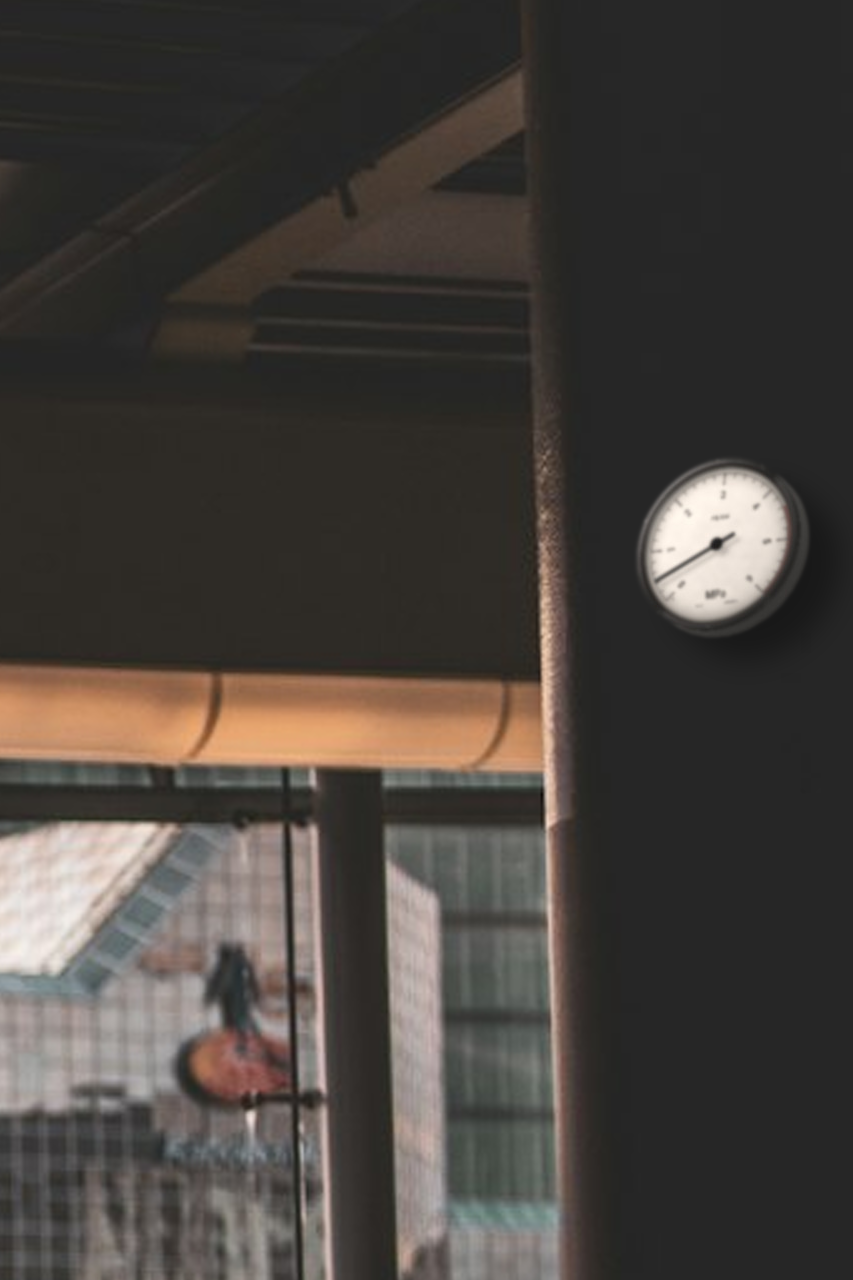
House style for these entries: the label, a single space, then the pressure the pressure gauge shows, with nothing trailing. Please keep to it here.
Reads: 0.4 MPa
